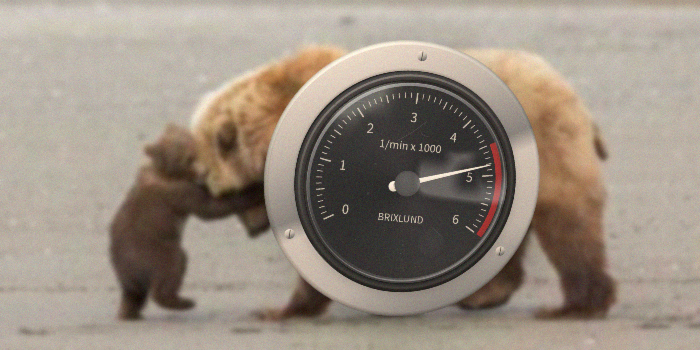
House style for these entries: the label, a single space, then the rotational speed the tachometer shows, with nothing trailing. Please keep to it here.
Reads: 4800 rpm
